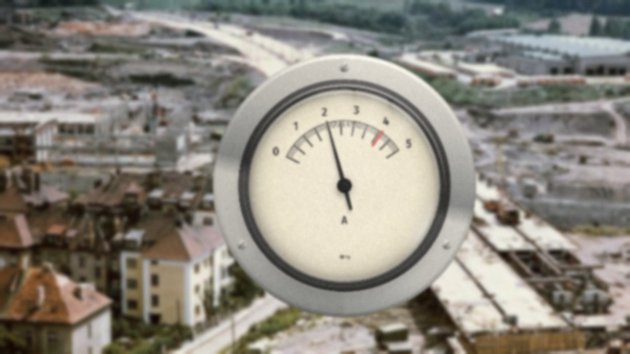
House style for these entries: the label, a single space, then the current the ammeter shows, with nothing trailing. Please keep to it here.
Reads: 2 A
